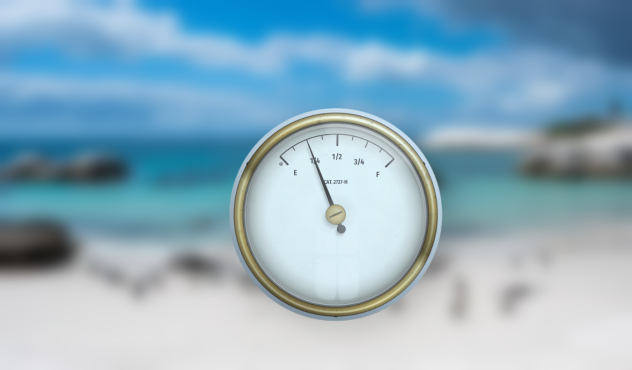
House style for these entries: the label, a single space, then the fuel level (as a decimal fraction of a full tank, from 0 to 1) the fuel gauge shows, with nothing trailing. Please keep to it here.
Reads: 0.25
